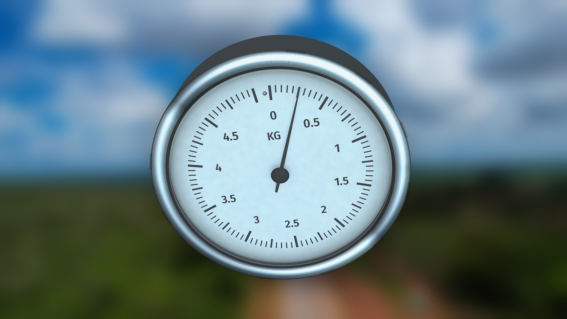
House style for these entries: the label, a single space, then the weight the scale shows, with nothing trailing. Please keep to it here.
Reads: 0.25 kg
